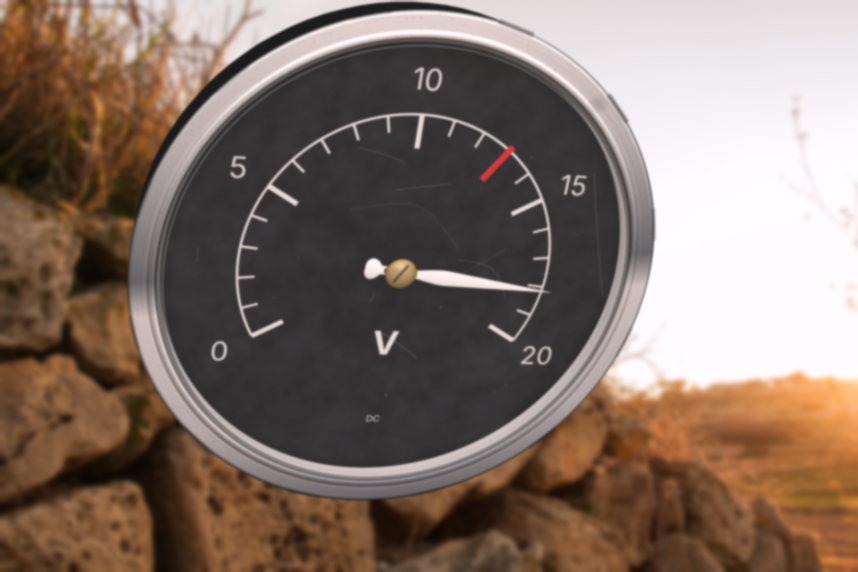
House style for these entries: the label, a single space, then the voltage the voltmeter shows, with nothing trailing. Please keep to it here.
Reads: 18 V
